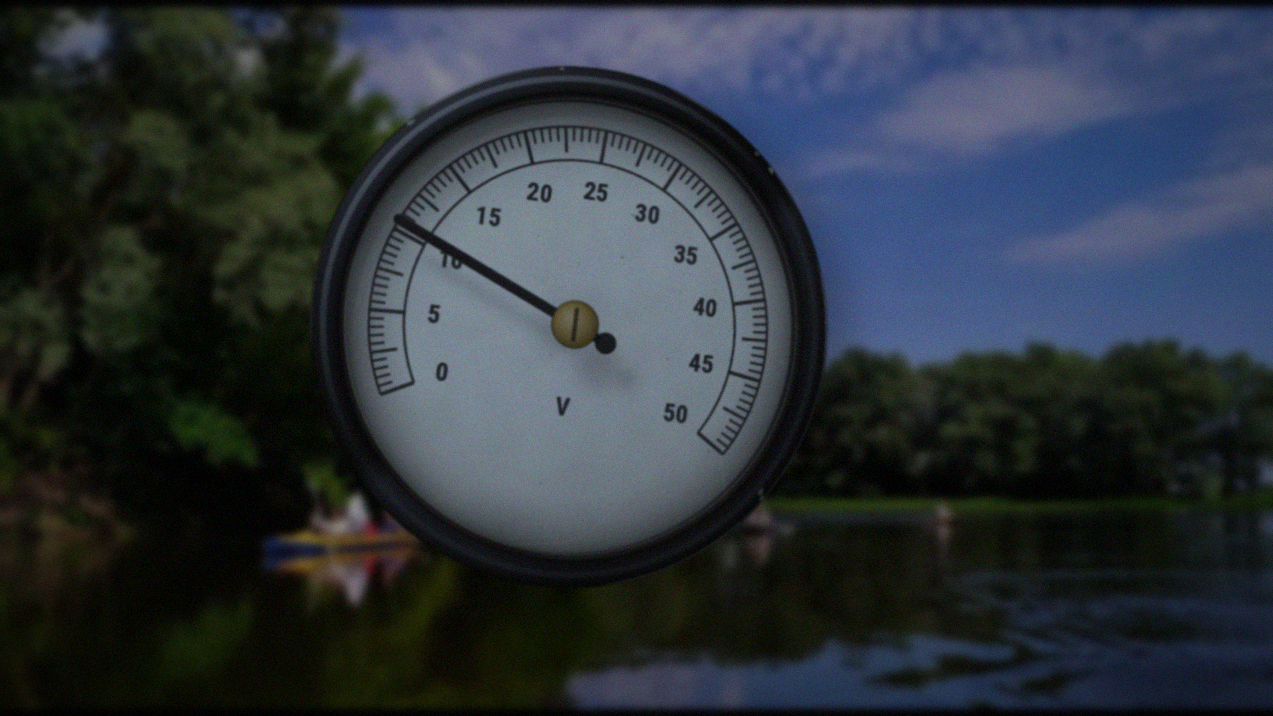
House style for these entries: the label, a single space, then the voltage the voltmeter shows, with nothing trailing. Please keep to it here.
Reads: 10.5 V
